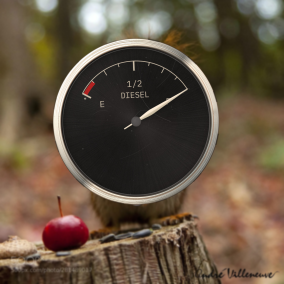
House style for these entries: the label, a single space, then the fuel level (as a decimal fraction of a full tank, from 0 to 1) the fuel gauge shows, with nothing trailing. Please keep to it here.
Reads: 1
